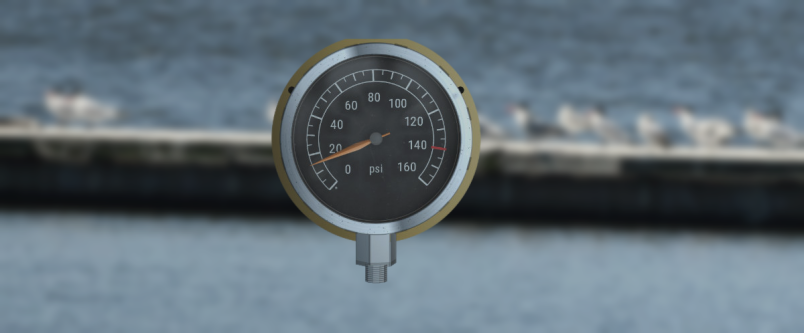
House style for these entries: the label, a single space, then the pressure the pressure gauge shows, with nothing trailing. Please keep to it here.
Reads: 15 psi
